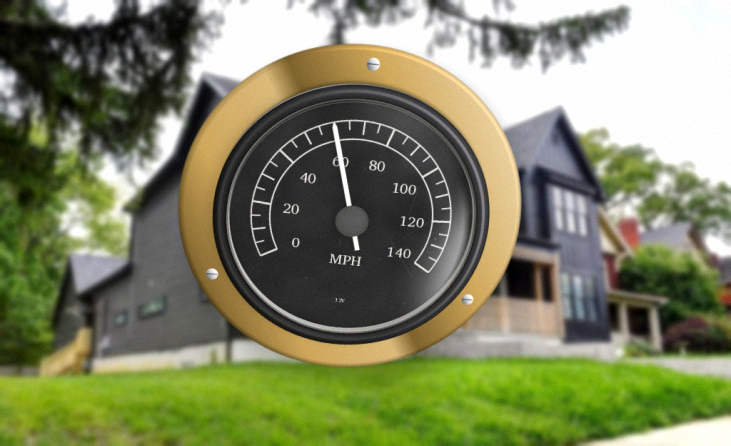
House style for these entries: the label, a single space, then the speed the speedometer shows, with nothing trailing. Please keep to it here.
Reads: 60 mph
